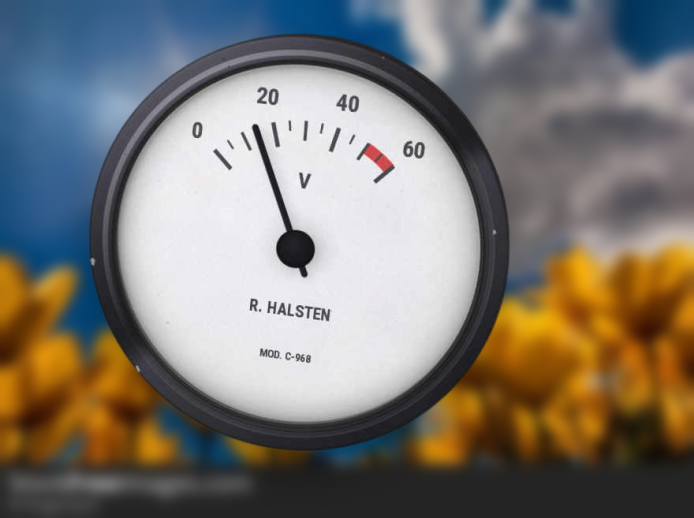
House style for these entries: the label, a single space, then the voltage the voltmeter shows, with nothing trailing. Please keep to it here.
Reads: 15 V
